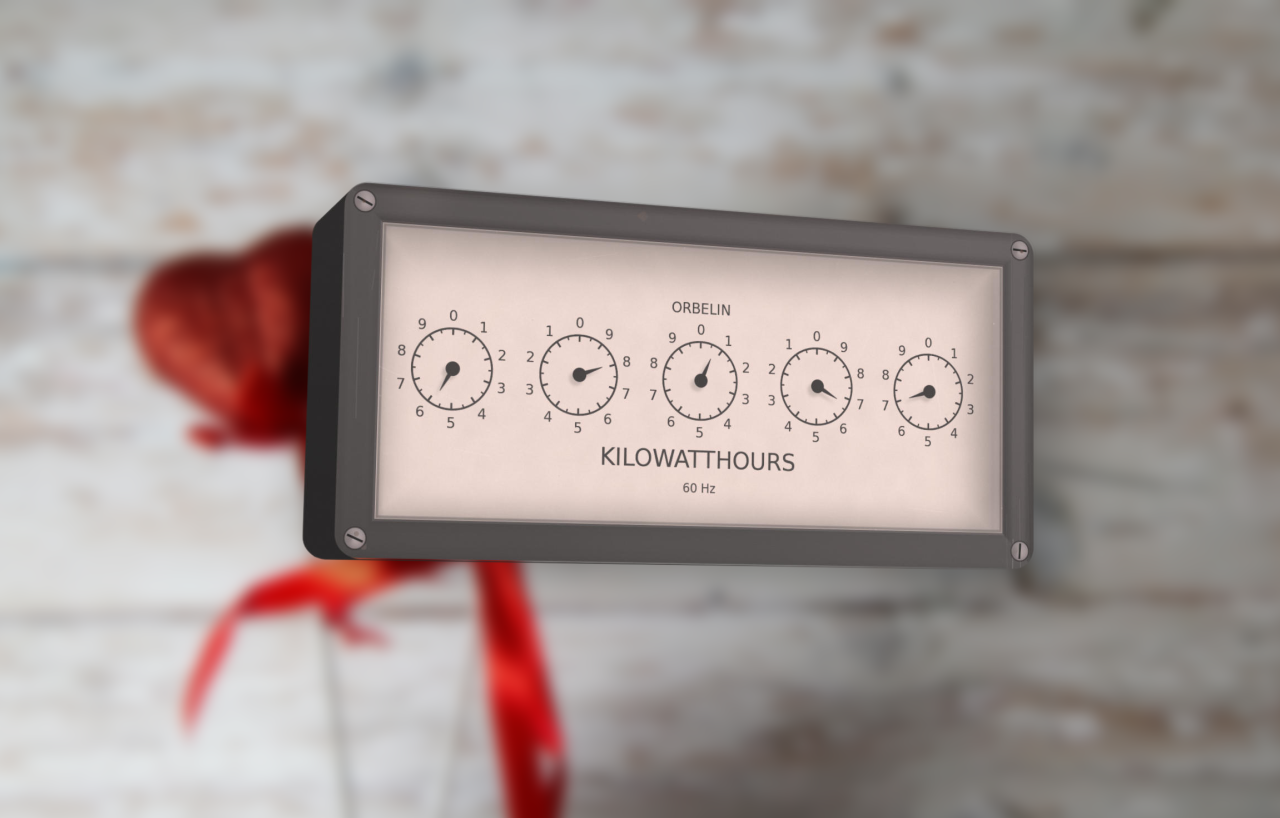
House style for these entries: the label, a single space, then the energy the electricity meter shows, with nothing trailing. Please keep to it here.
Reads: 58067 kWh
